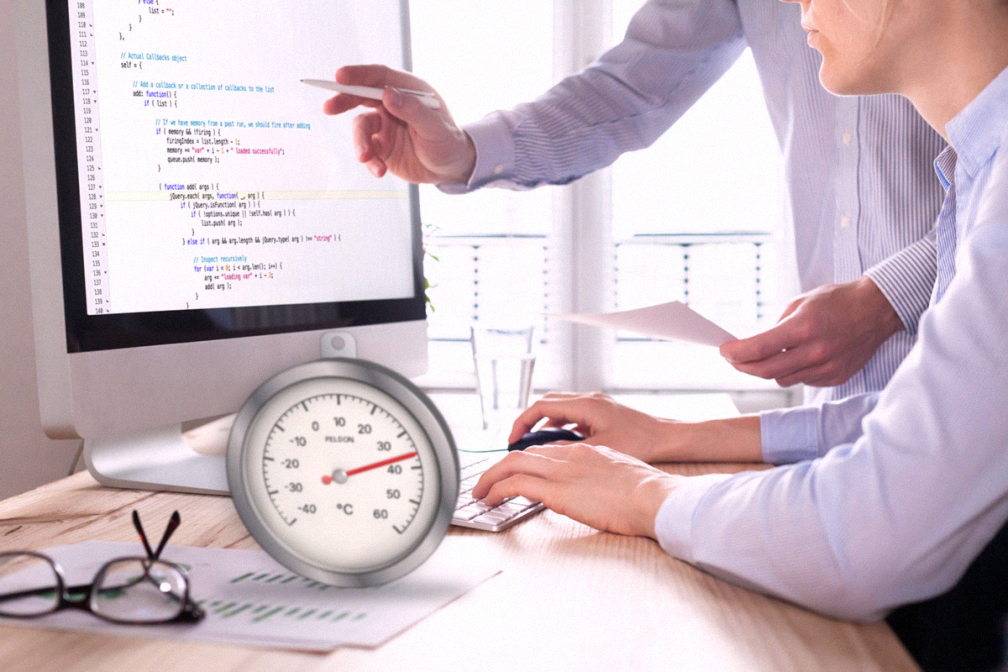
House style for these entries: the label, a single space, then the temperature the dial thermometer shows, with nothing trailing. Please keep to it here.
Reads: 36 °C
